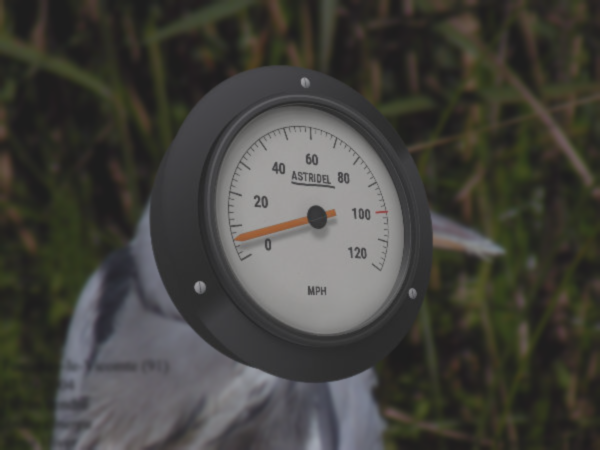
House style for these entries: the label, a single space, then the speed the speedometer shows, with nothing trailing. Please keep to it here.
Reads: 6 mph
